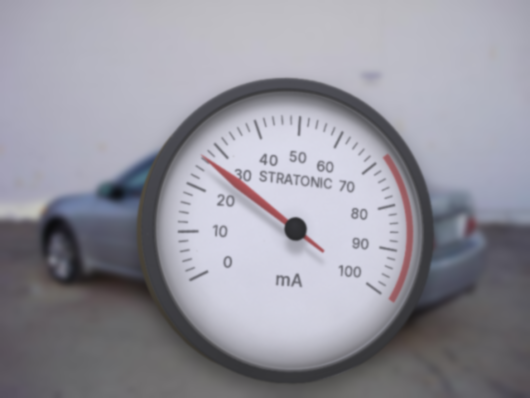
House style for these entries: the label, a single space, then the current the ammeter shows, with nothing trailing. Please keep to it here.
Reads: 26 mA
